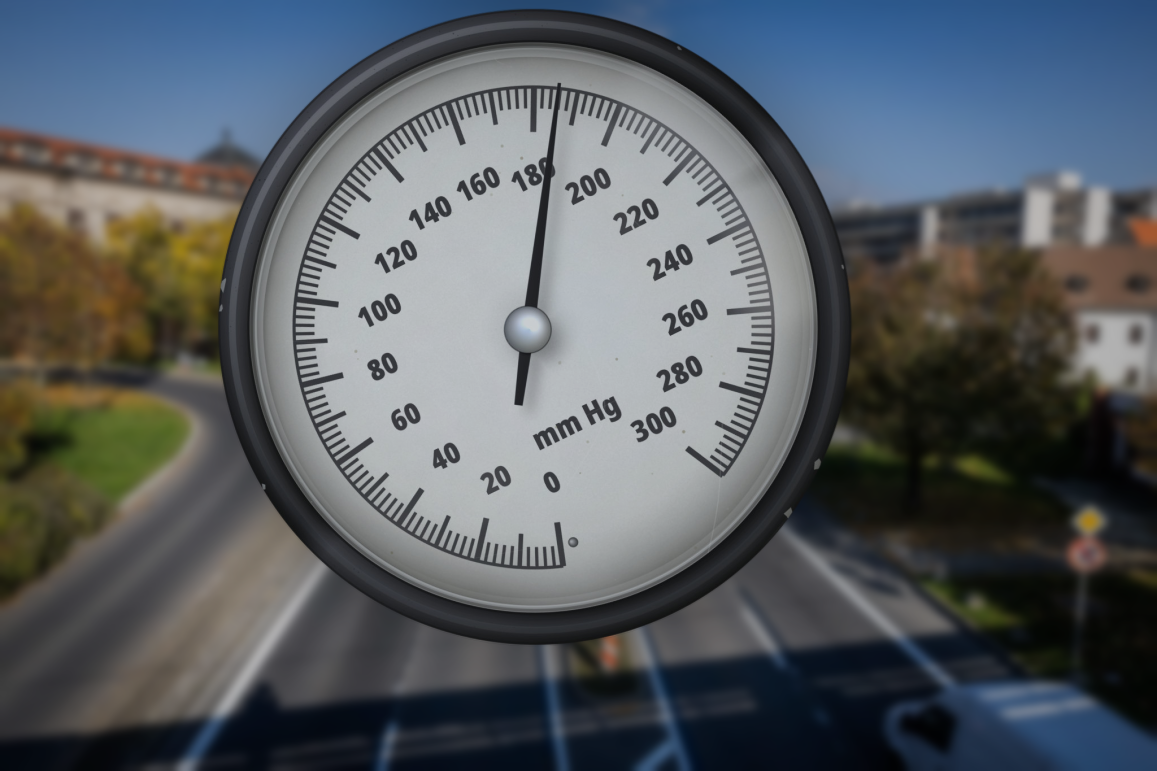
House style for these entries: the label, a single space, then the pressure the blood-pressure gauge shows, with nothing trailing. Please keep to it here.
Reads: 186 mmHg
